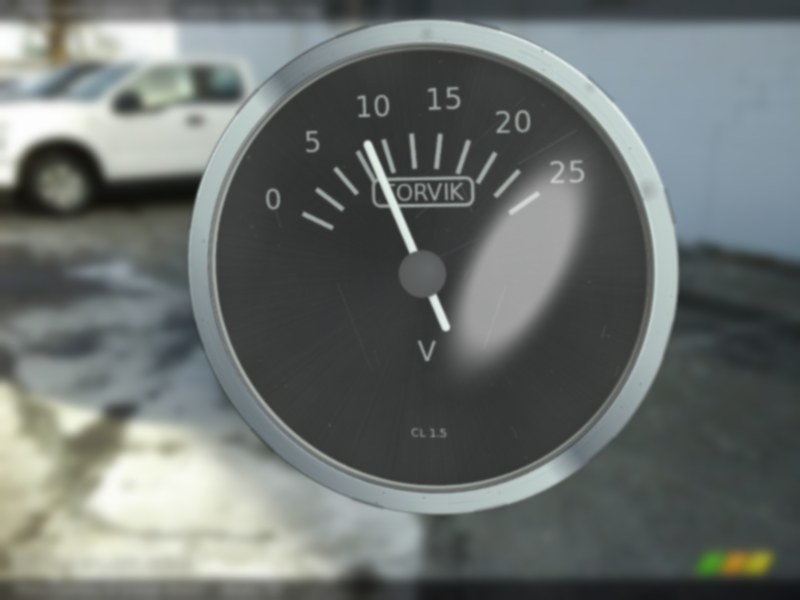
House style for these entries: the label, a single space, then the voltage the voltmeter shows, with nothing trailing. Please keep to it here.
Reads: 8.75 V
